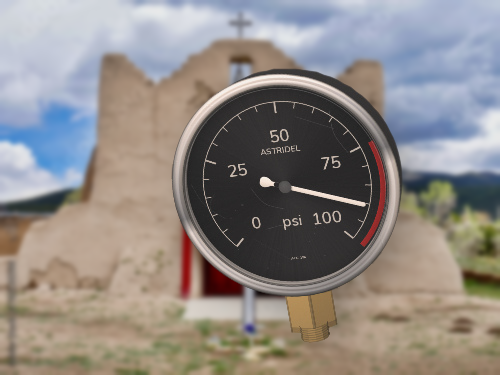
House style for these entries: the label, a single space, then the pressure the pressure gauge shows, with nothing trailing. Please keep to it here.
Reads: 90 psi
